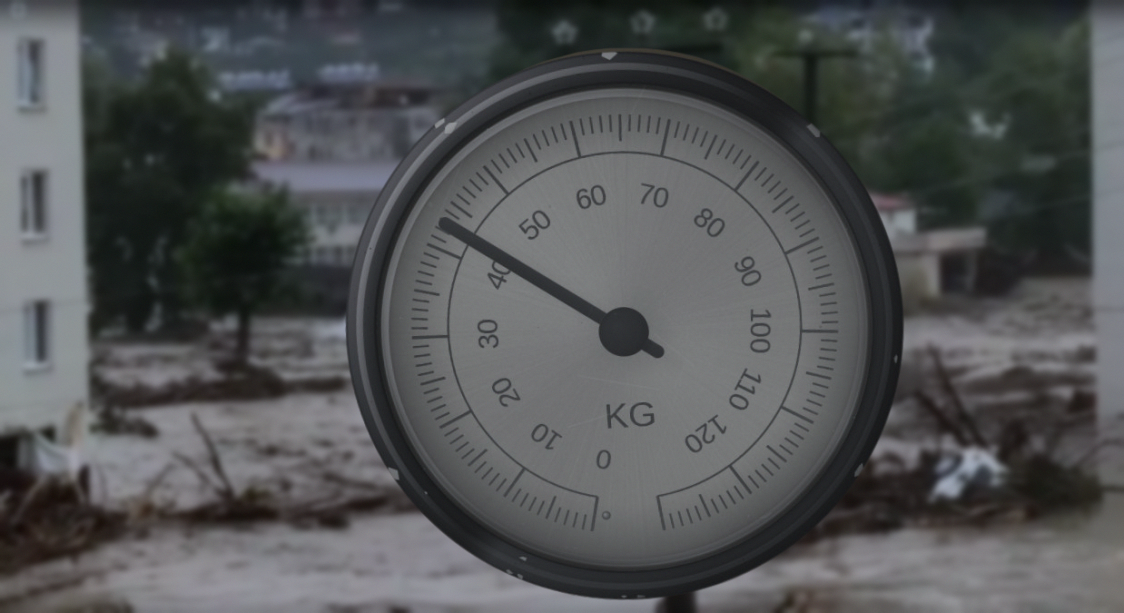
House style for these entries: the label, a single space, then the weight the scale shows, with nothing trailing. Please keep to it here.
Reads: 43 kg
